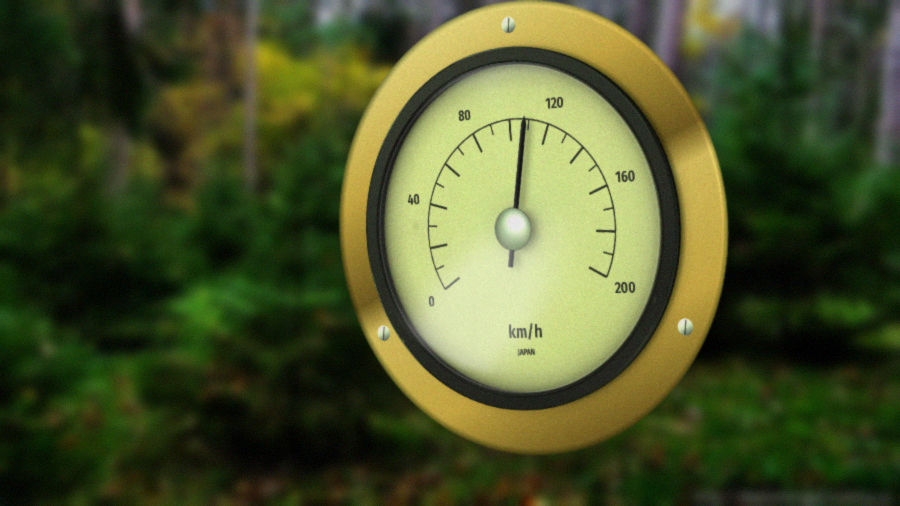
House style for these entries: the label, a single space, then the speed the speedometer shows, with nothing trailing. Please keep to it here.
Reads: 110 km/h
